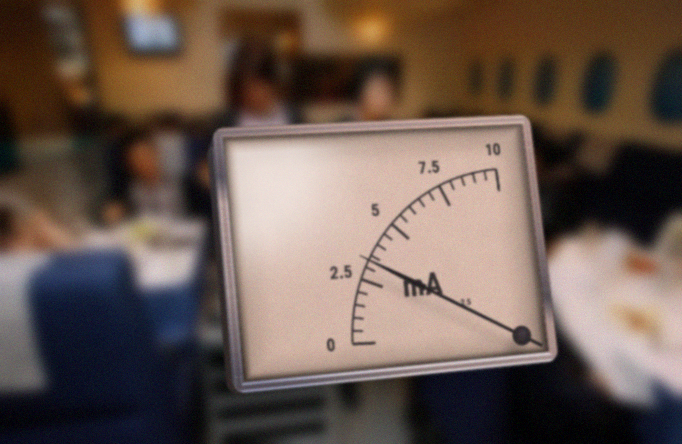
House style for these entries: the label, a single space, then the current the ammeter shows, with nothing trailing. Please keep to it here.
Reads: 3.25 mA
